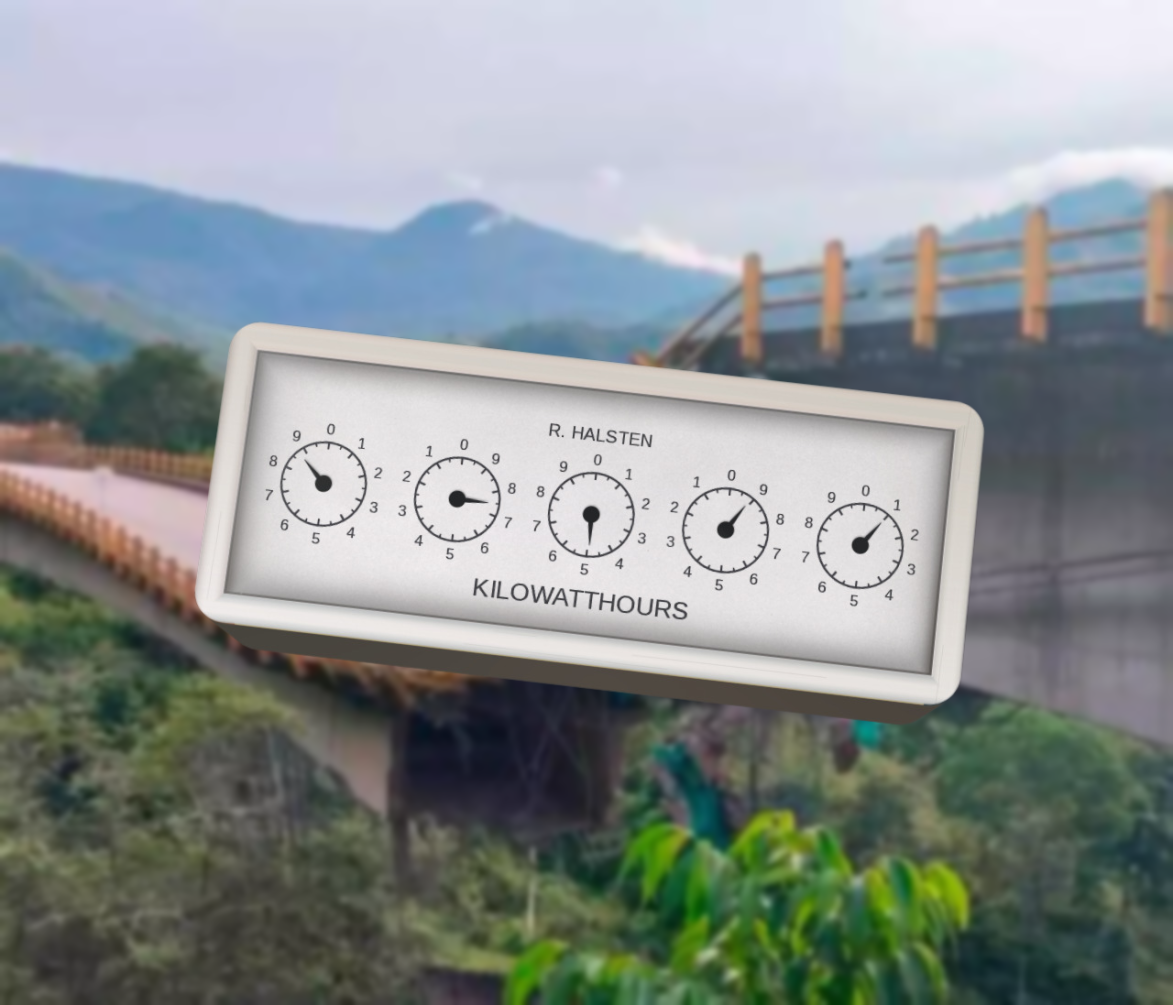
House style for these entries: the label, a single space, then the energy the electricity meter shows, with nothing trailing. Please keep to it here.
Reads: 87491 kWh
